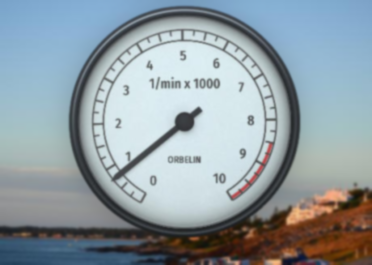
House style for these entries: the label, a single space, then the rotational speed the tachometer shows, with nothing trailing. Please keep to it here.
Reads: 750 rpm
